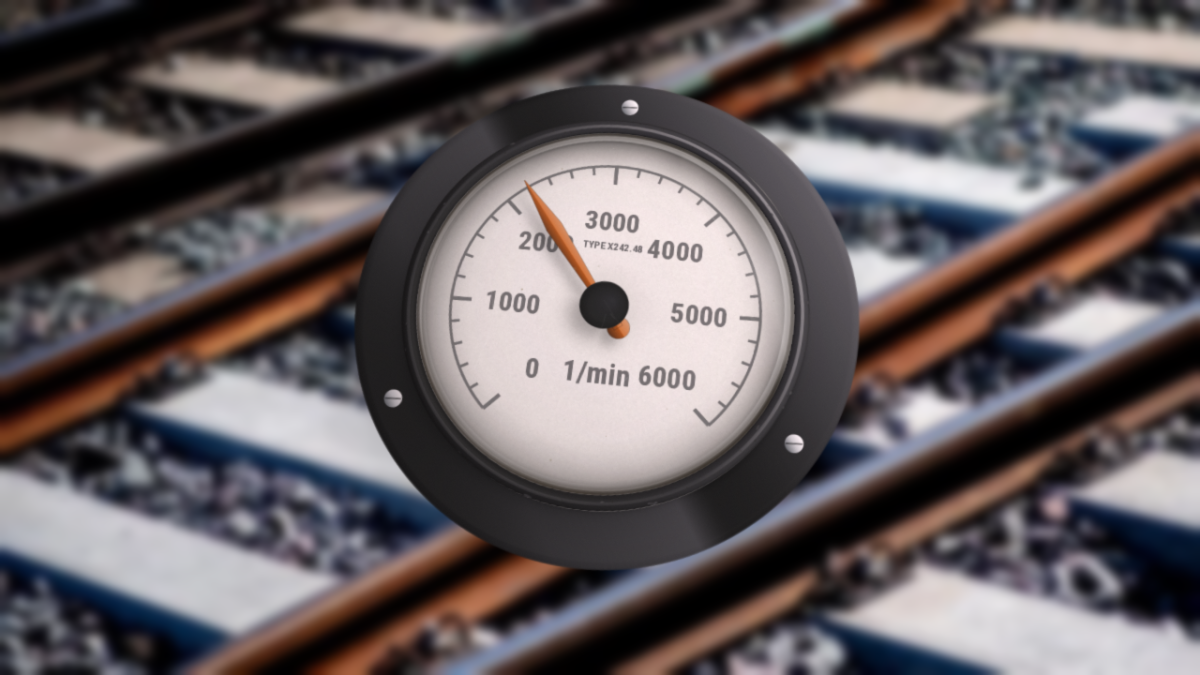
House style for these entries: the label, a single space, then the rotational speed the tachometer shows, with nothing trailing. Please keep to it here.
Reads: 2200 rpm
